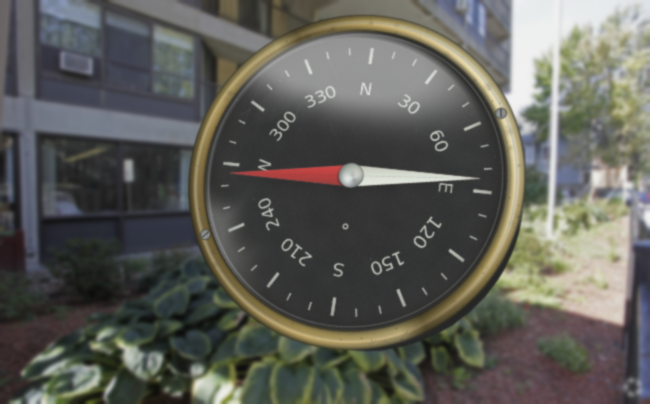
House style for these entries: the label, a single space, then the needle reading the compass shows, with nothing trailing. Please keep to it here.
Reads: 265 °
